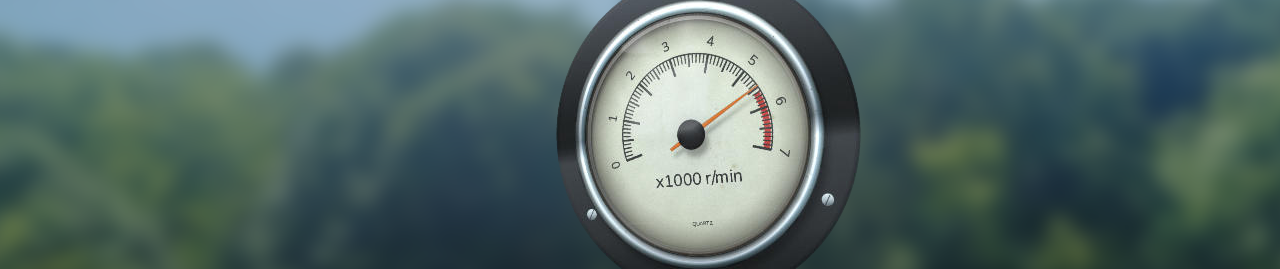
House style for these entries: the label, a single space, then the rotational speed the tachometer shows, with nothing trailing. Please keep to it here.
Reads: 5500 rpm
